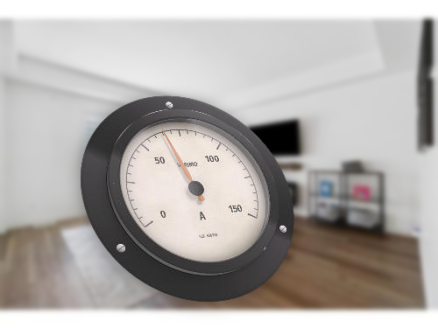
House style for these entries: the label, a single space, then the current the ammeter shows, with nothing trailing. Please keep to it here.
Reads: 65 A
